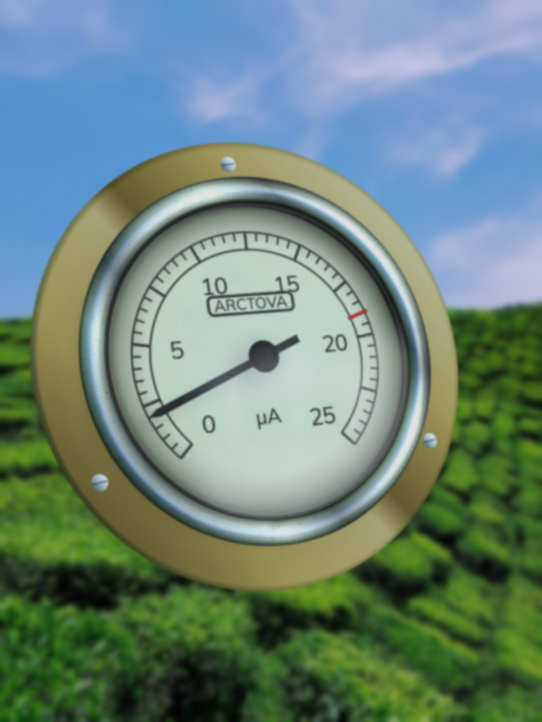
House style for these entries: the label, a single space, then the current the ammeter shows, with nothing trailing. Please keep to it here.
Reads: 2 µA
